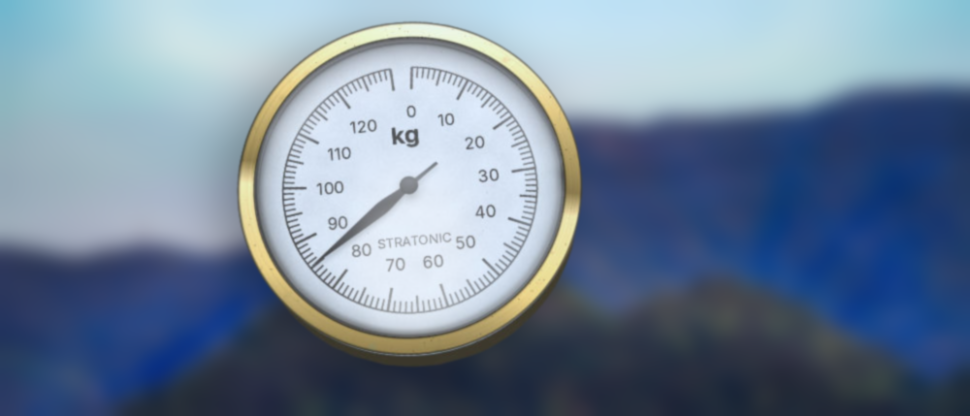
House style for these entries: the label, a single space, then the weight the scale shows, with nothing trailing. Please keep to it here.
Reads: 85 kg
